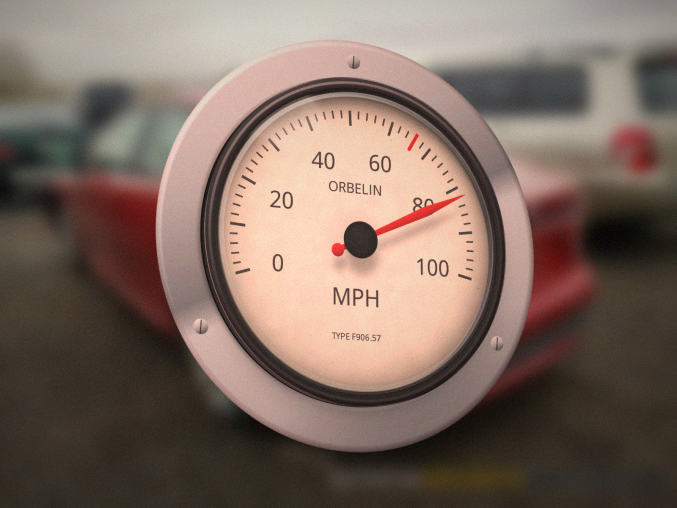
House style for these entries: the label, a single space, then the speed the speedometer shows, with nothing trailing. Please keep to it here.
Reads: 82 mph
